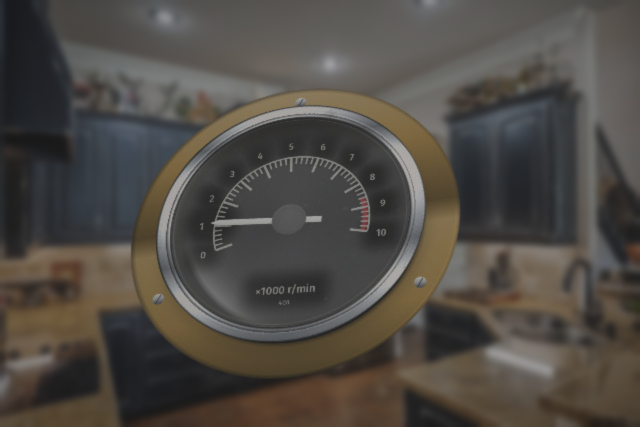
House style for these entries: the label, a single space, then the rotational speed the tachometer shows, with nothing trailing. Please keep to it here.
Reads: 1000 rpm
